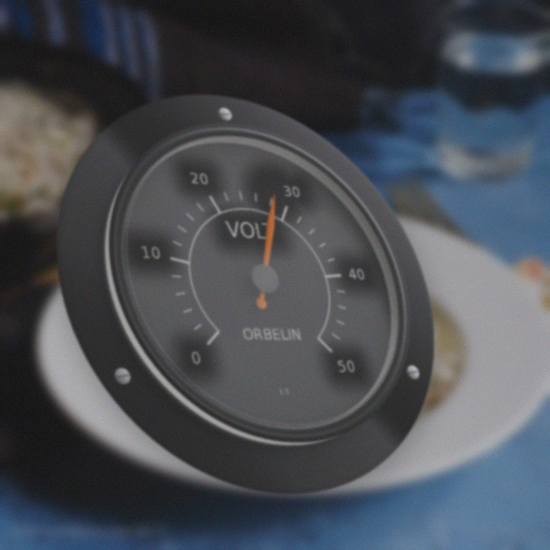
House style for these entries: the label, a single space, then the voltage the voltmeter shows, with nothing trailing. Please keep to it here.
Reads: 28 V
